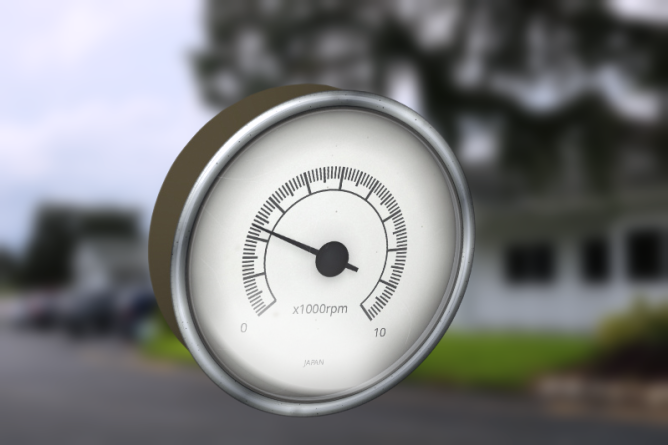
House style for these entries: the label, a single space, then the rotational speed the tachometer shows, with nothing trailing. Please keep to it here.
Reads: 2300 rpm
